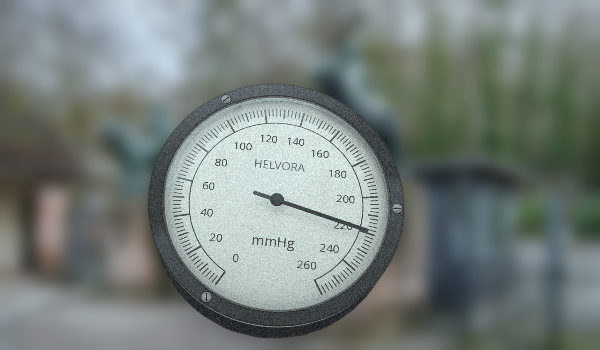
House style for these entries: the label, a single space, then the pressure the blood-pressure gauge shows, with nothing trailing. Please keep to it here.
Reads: 220 mmHg
